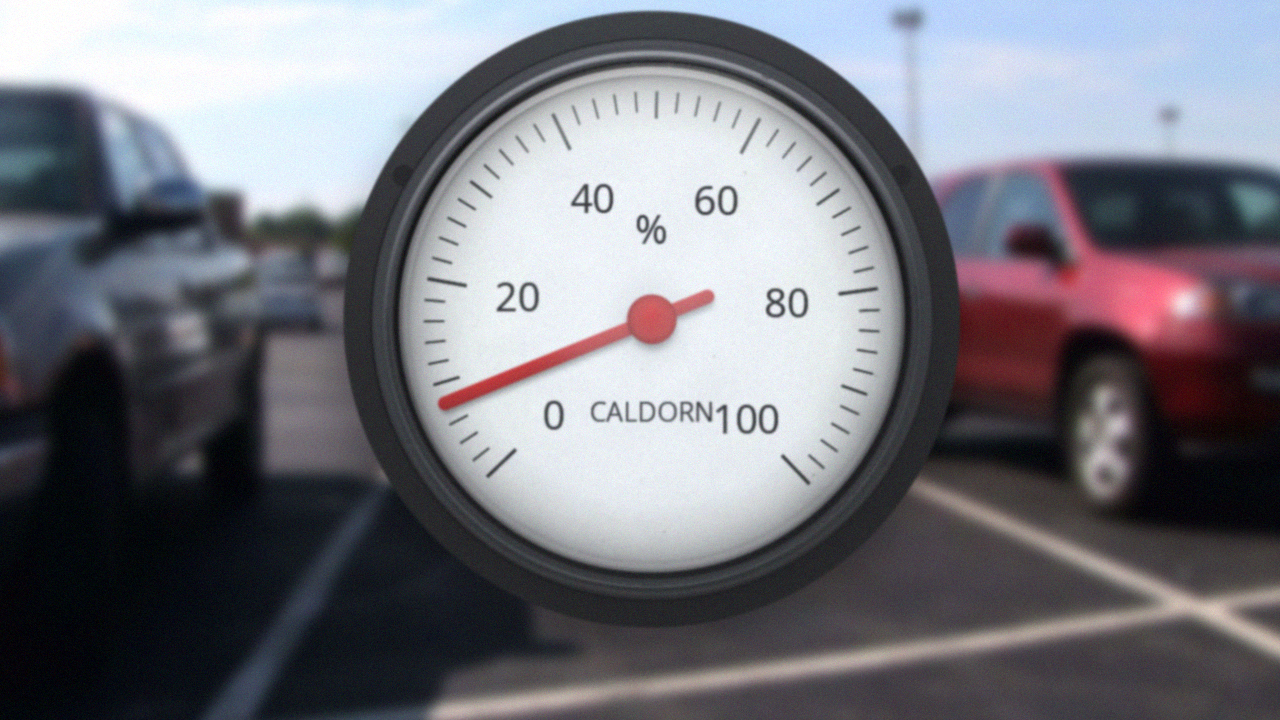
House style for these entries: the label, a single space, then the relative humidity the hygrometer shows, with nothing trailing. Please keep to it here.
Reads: 8 %
